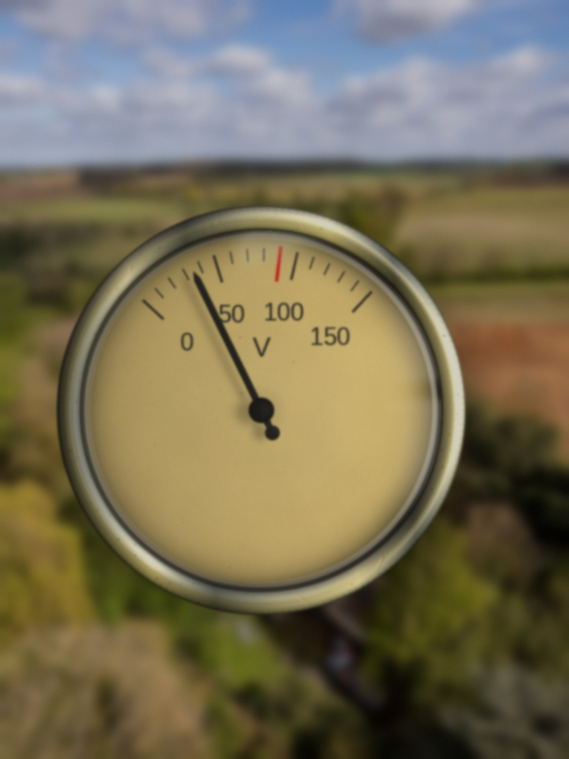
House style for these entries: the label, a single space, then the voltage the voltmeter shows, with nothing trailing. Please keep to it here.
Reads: 35 V
